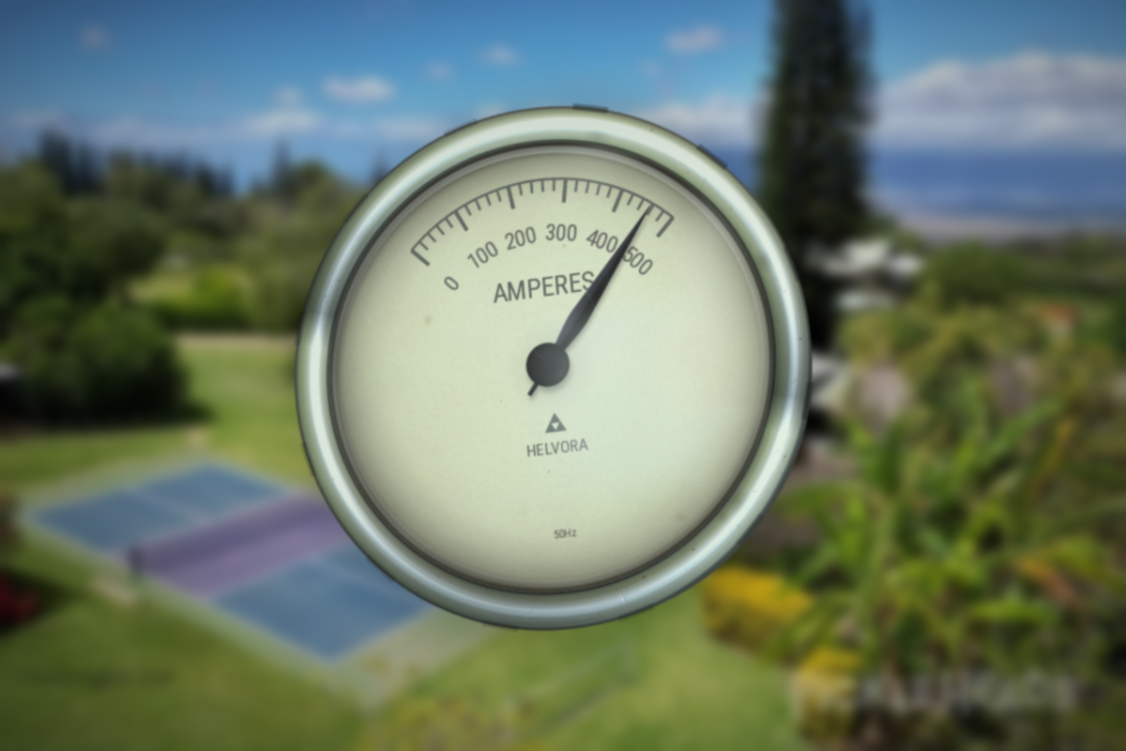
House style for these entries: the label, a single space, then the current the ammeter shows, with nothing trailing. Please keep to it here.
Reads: 460 A
